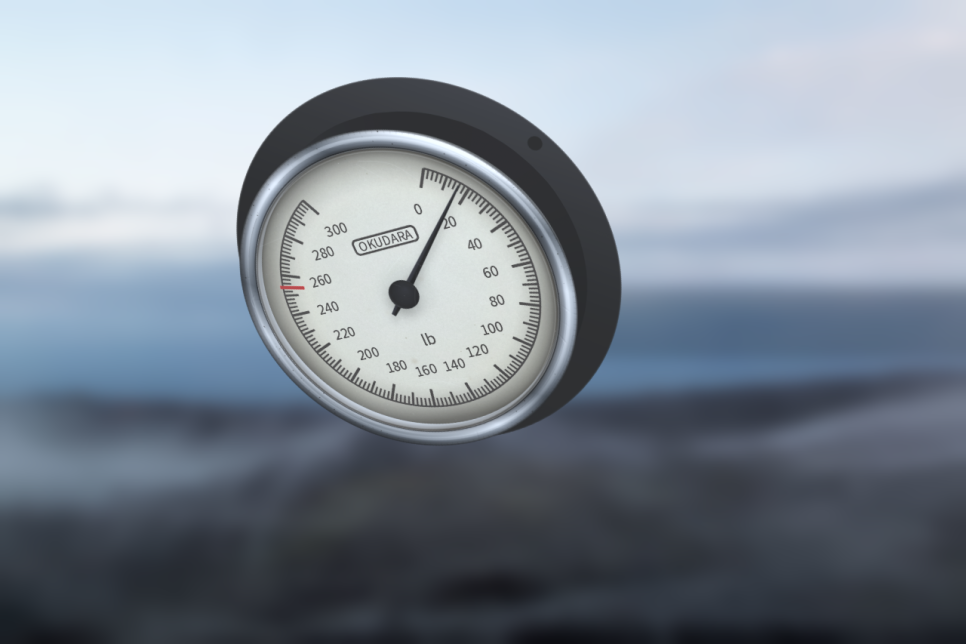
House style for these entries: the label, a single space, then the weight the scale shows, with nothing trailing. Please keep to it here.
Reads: 16 lb
